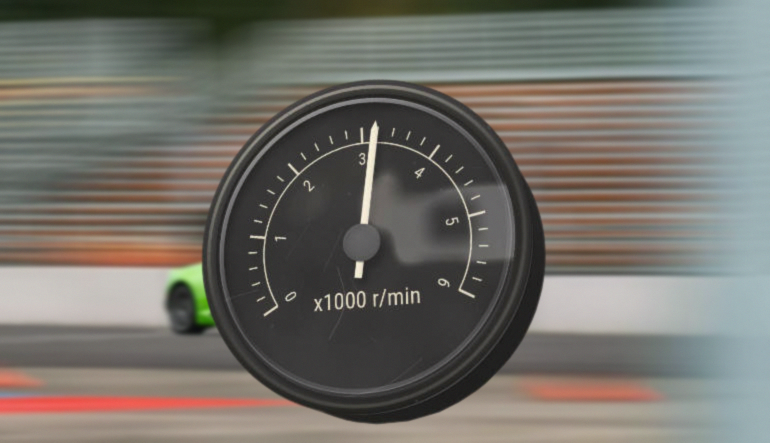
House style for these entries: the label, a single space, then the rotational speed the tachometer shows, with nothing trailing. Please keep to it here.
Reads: 3200 rpm
